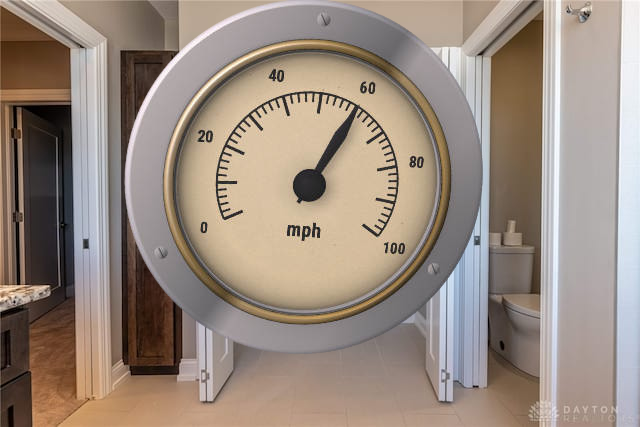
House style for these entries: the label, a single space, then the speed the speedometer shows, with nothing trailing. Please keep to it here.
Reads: 60 mph
